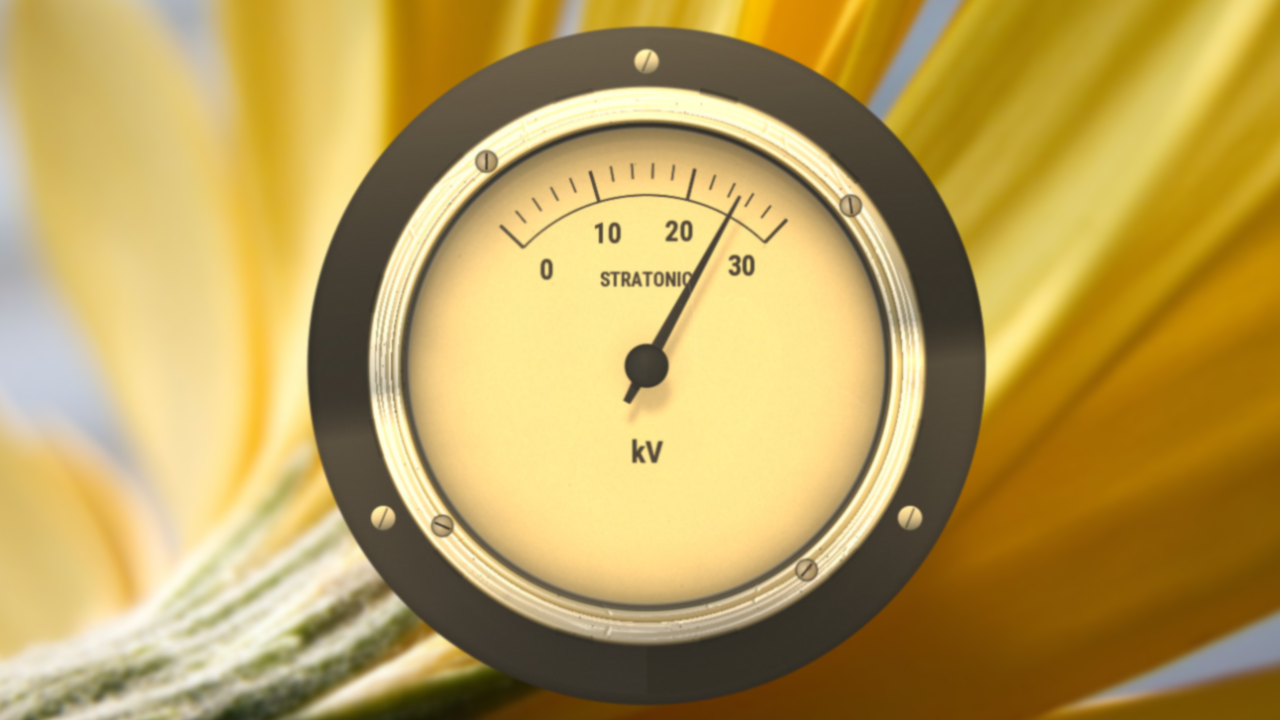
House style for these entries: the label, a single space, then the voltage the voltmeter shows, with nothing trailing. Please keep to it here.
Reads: 25 kV
